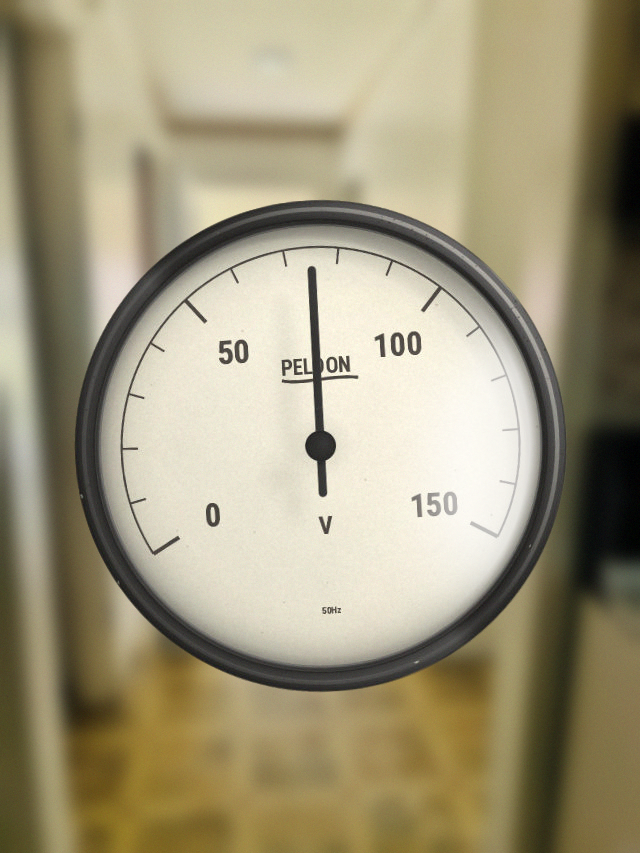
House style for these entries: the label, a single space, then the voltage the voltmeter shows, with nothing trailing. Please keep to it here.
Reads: 75 V
